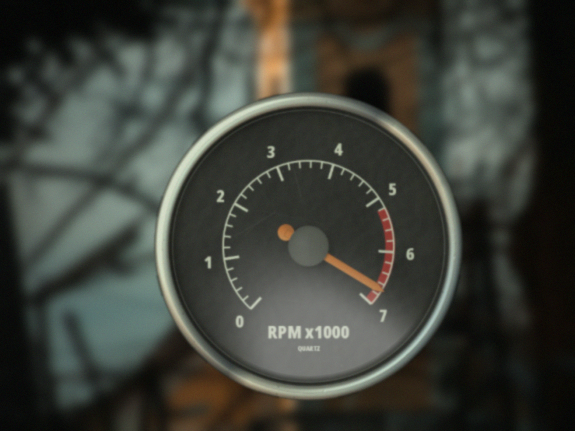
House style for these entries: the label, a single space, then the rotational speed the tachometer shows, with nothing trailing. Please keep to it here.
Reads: 6700 rpm
